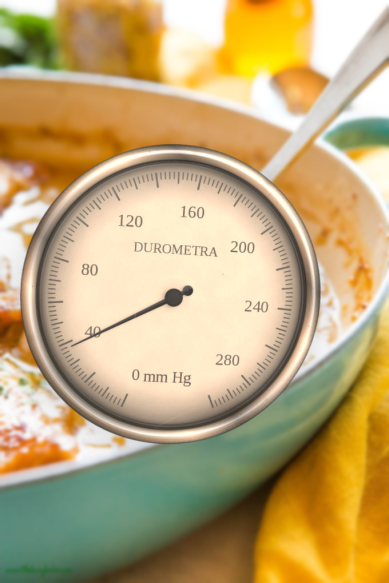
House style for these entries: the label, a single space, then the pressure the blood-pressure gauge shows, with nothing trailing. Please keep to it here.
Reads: 38 mmHg
